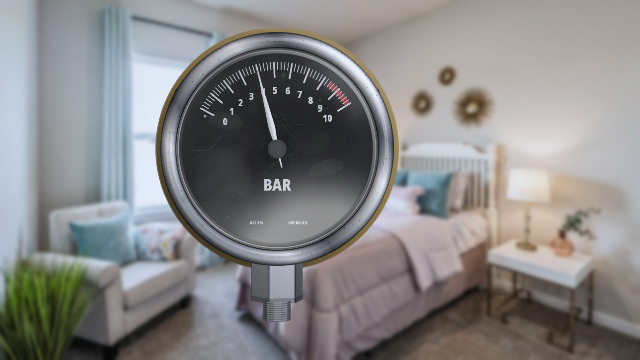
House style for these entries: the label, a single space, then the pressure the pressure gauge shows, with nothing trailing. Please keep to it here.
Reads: 4 bar
